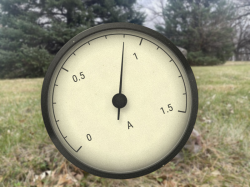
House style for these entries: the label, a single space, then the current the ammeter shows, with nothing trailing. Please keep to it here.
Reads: 0.9 A
